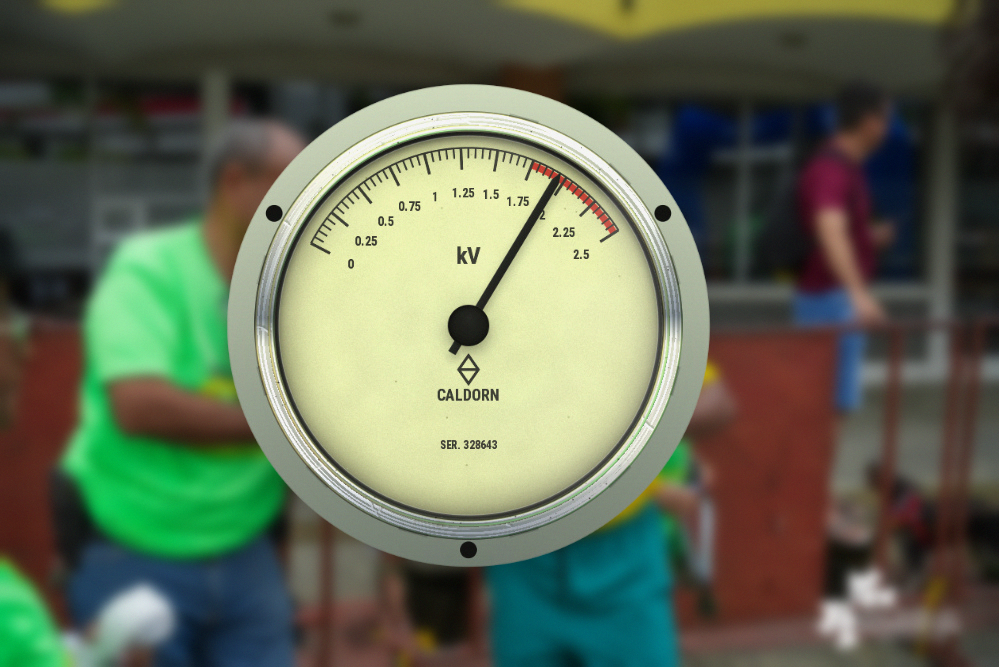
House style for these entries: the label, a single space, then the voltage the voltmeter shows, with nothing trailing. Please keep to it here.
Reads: 1.95 kV
